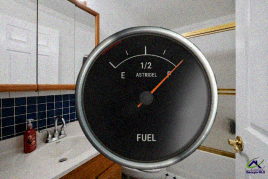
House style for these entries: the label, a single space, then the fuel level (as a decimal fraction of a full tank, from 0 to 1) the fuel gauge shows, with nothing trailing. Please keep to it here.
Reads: 1
